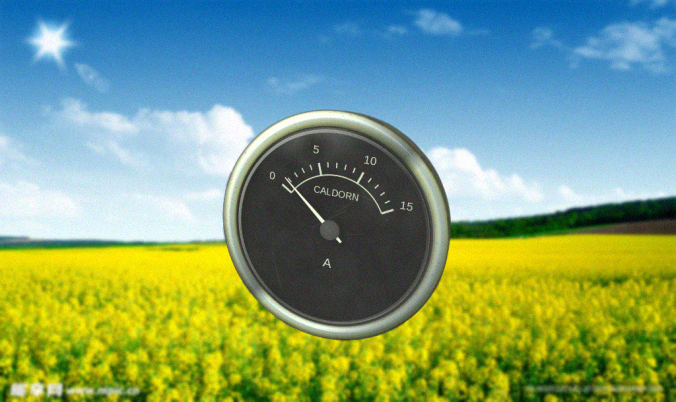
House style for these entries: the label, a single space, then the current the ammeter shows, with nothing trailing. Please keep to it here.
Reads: 1 A
